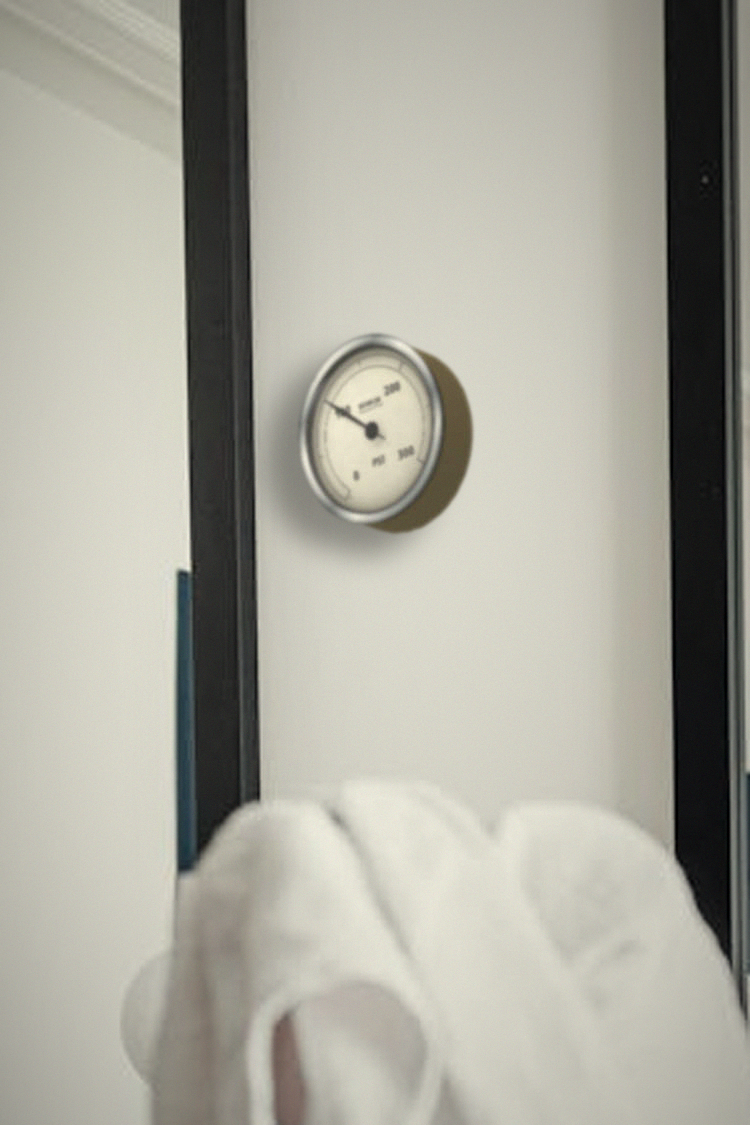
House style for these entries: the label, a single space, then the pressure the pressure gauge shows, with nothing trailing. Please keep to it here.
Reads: 100 psi
